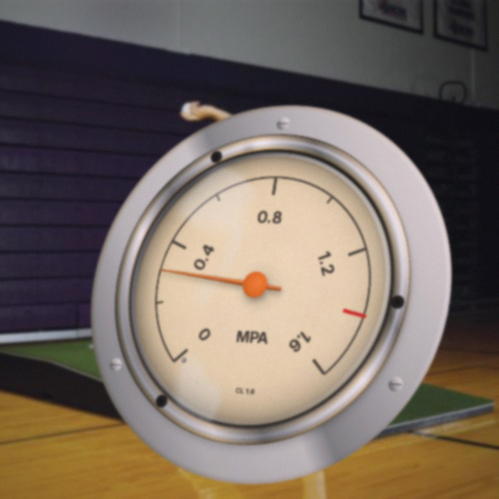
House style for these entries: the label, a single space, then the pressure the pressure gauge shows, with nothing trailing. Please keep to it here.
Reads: 0.3 MPa
